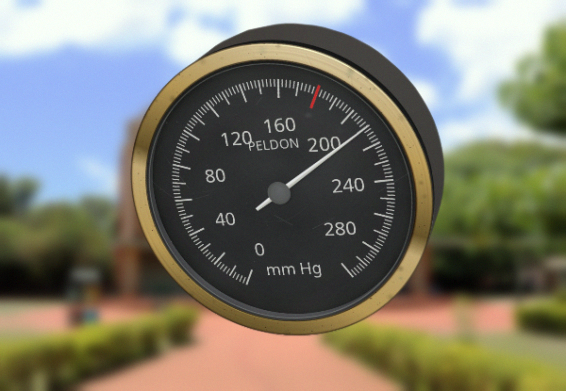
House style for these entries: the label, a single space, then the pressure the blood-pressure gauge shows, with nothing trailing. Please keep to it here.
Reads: 210 mmHg
